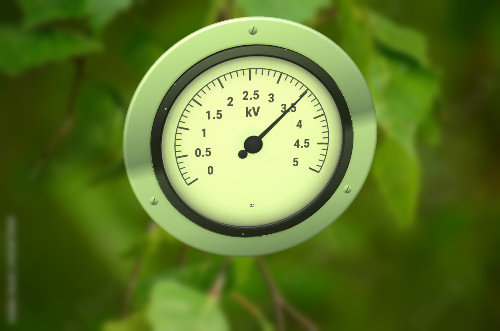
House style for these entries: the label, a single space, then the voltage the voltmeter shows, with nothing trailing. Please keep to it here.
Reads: 3.5 kV
